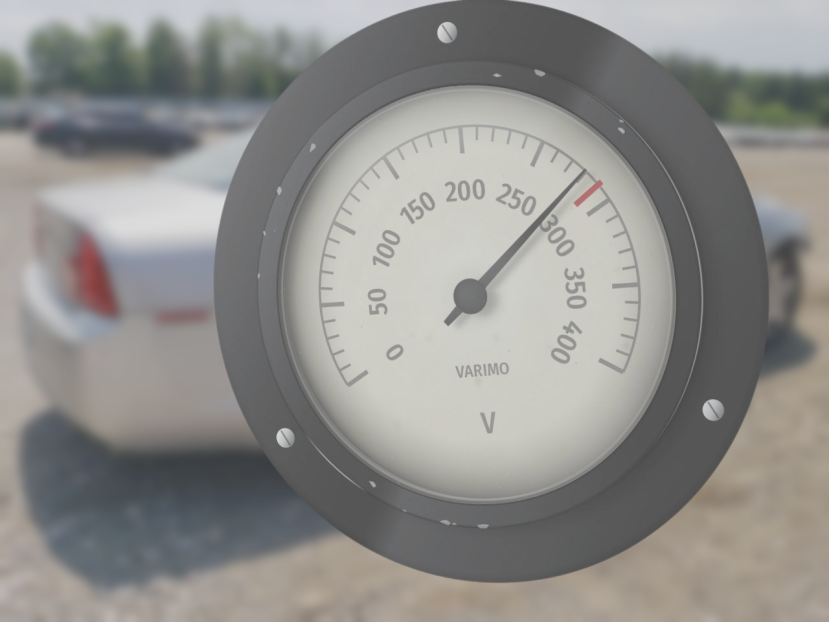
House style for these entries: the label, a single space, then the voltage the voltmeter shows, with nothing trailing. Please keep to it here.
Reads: 280 V
